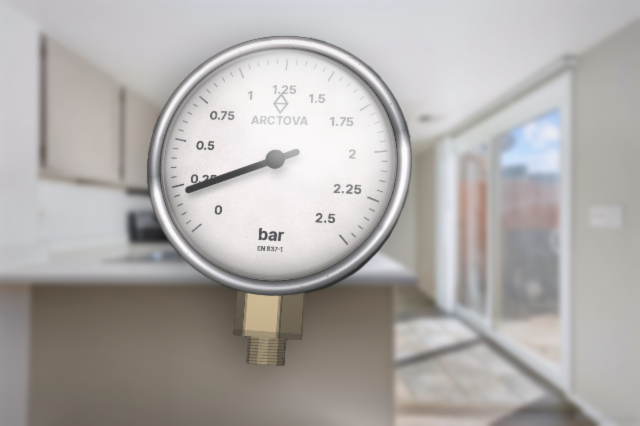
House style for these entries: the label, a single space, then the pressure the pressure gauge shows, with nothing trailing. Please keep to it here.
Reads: 0.2 bar
